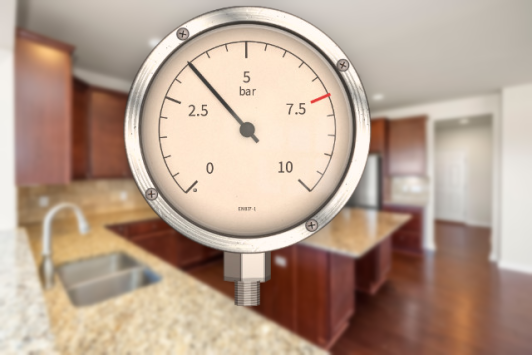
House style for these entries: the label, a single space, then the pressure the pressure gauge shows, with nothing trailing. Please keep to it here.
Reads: 3.5 bar
